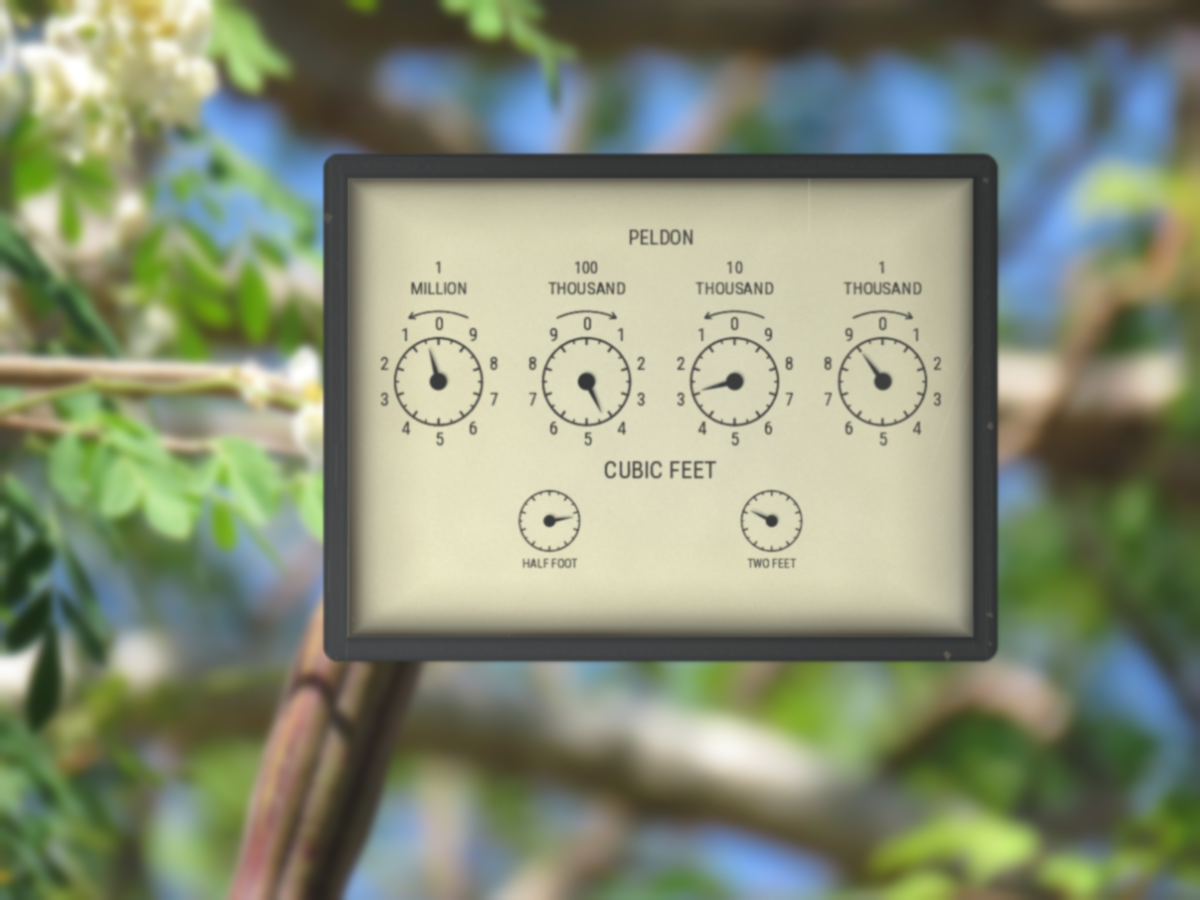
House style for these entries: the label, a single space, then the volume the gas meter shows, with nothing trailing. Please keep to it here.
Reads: 42900 ft³
